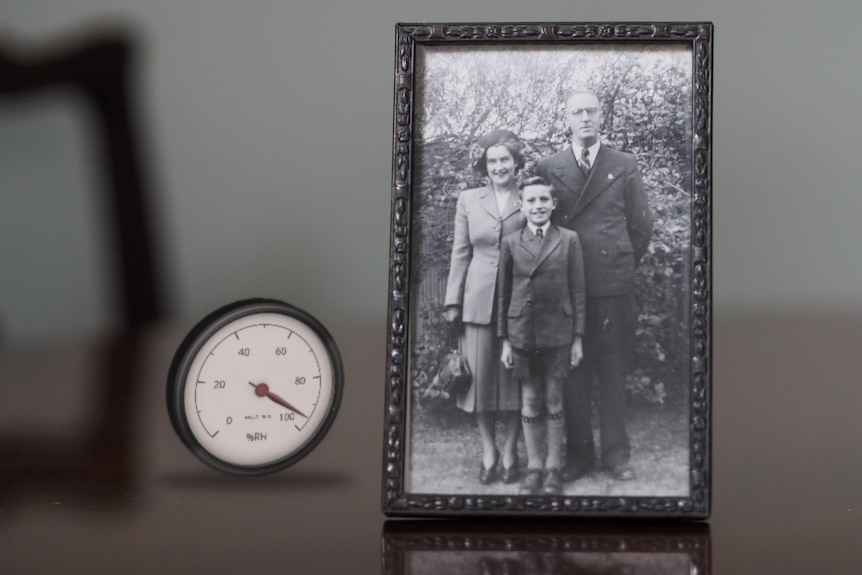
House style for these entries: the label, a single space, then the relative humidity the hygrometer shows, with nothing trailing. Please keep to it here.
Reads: 95 %
